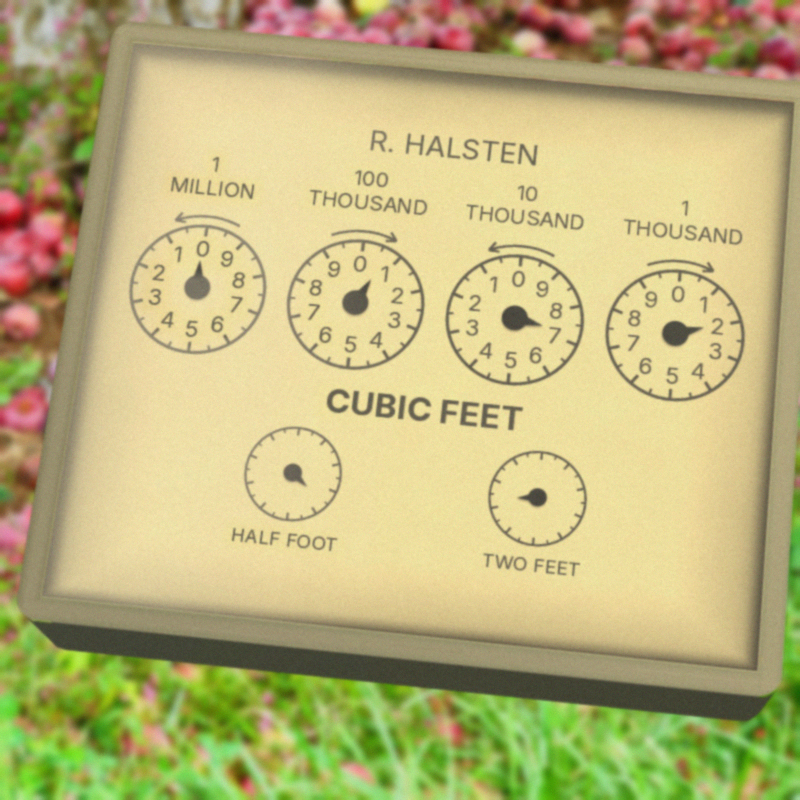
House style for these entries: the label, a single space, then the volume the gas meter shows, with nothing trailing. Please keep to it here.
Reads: 7200 ft³
